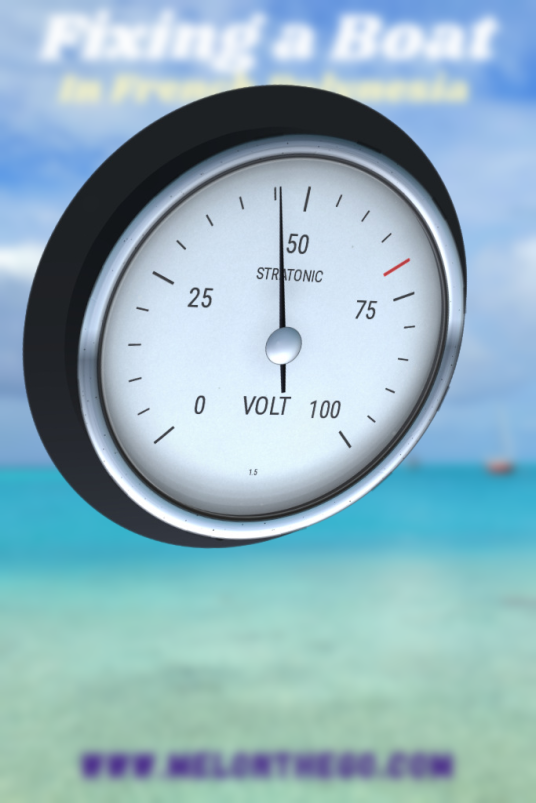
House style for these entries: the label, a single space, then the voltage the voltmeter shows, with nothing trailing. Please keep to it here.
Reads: 45 V
